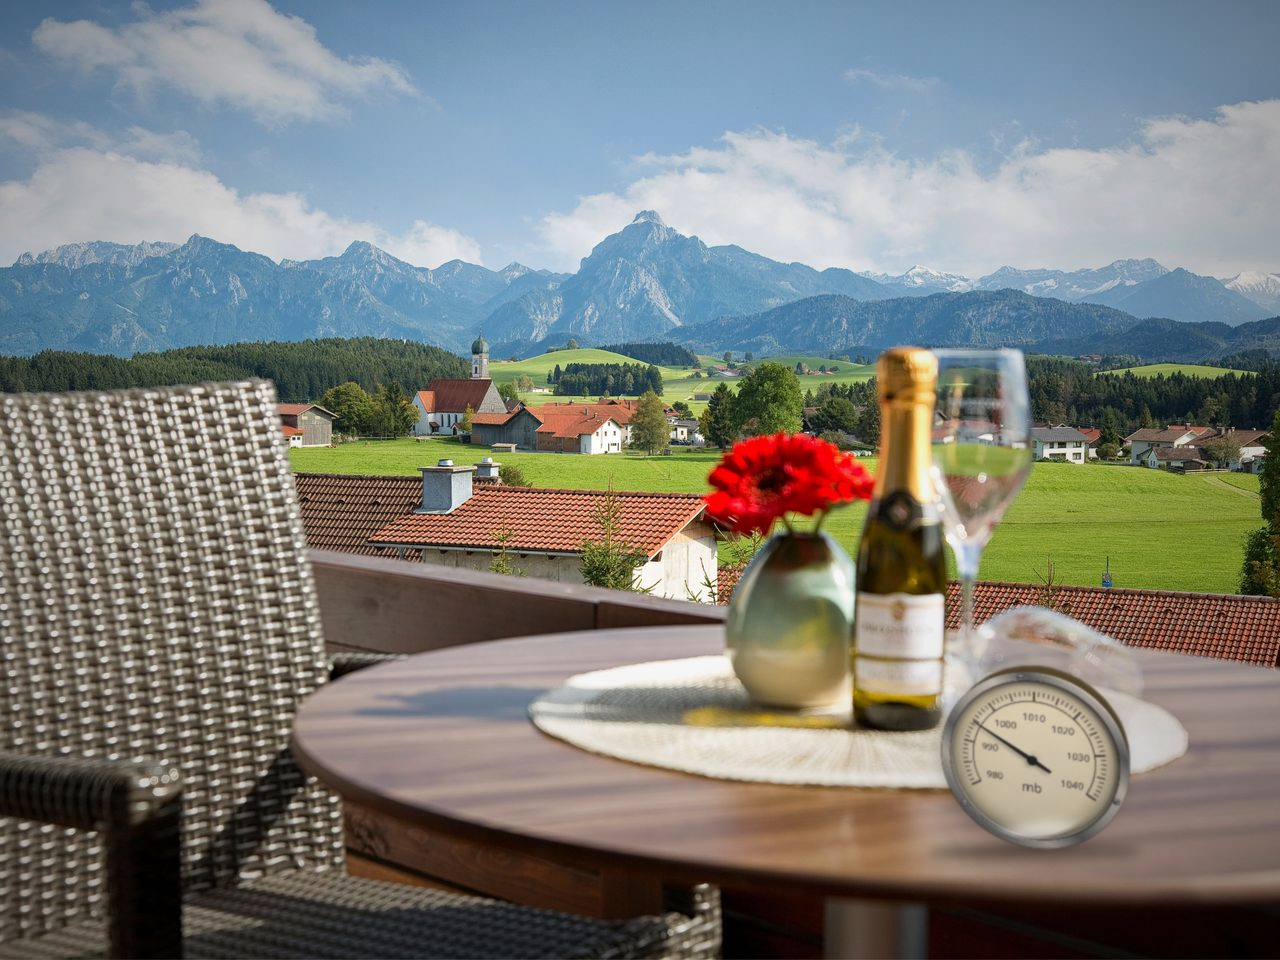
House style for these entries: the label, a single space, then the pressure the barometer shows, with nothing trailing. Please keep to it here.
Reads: 995 mbar
